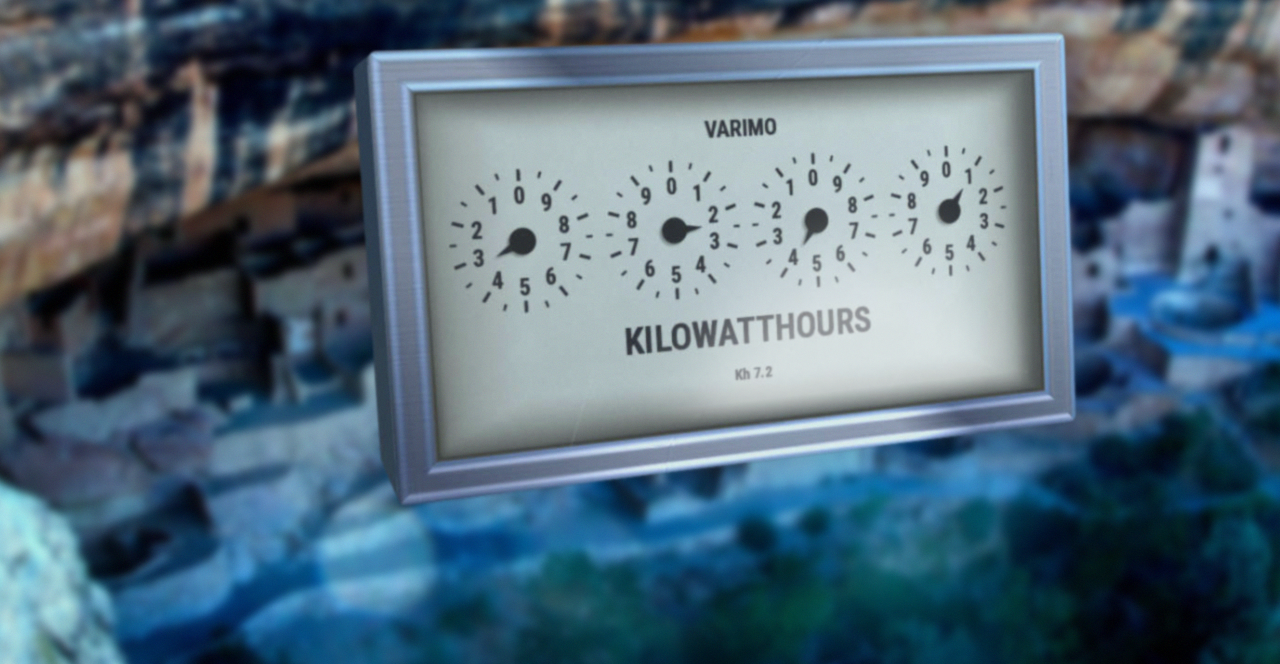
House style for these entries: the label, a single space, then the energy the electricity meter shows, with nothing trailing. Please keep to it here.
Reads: 3241 kWh
